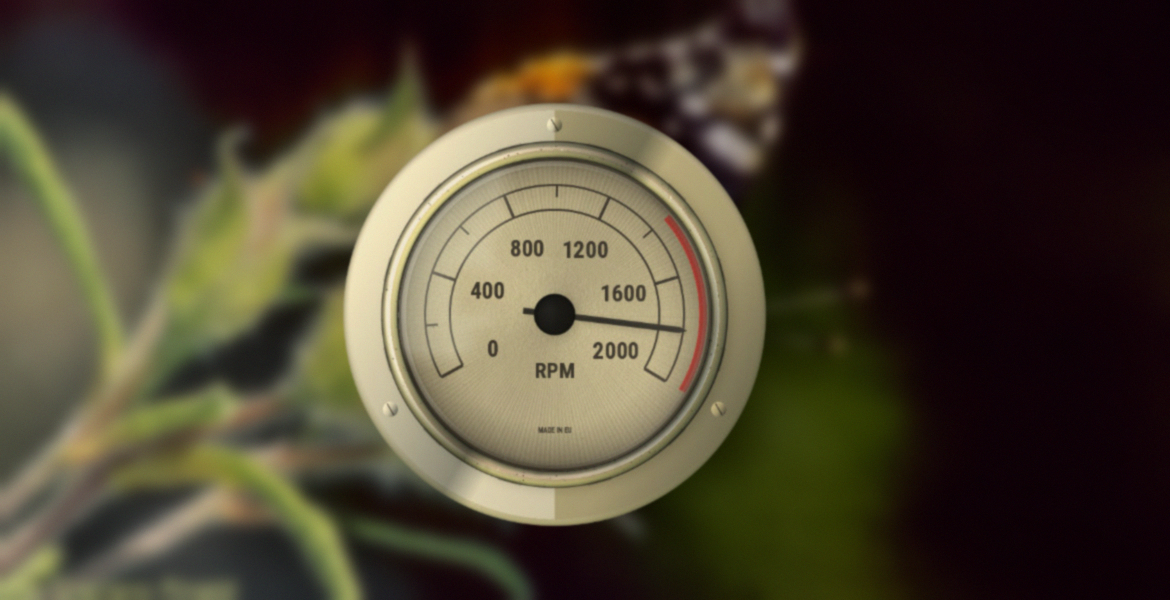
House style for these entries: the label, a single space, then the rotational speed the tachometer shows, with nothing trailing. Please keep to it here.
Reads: 1800 rpm
